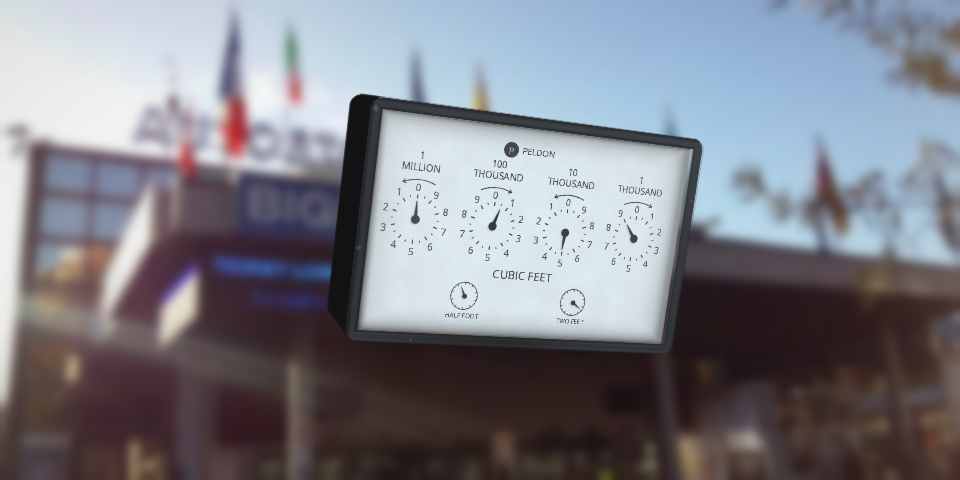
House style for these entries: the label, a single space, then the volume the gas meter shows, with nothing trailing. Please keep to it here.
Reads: 4900 ft³
